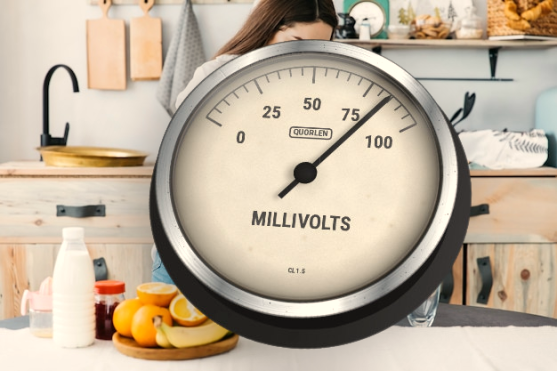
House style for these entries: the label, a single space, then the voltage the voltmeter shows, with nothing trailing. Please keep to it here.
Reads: 85 mV
